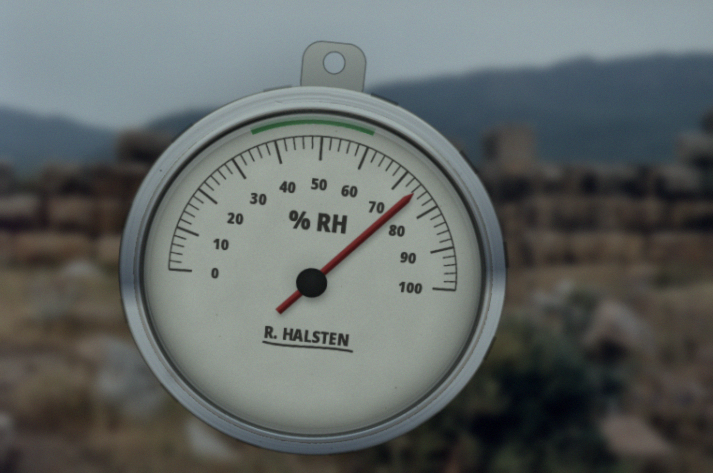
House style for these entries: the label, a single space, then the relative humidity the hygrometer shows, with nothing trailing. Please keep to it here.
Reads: 74 %
